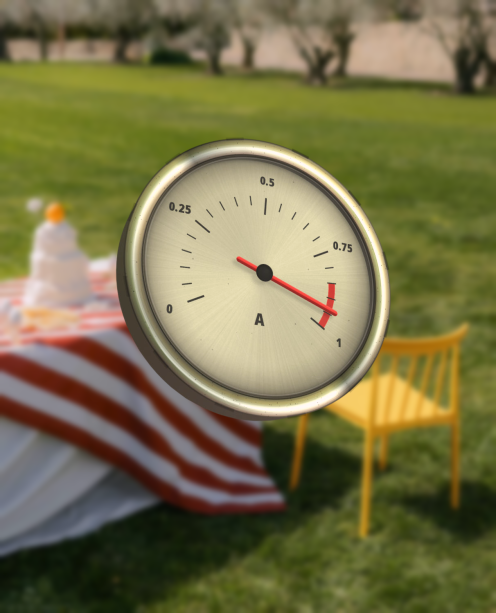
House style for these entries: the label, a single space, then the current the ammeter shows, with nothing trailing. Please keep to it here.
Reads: 0.95 A
